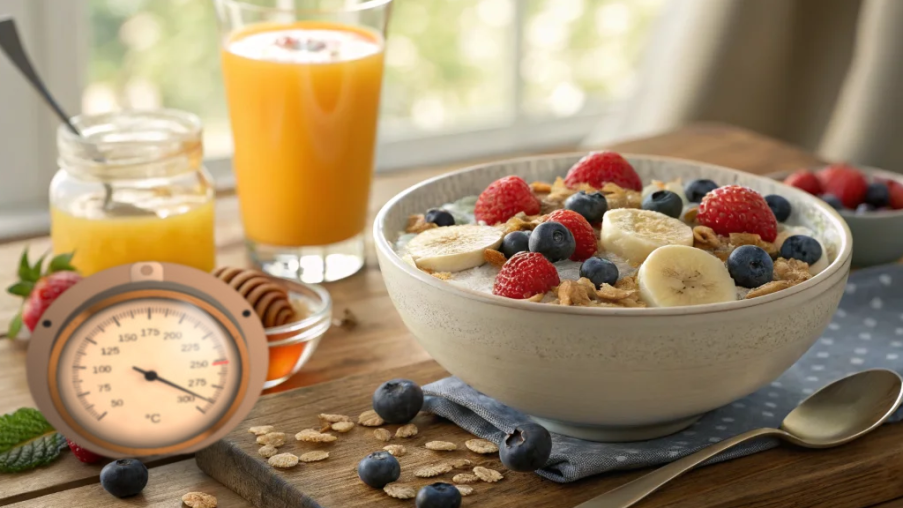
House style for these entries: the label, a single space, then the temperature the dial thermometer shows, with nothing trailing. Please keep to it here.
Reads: 287.5 °C
